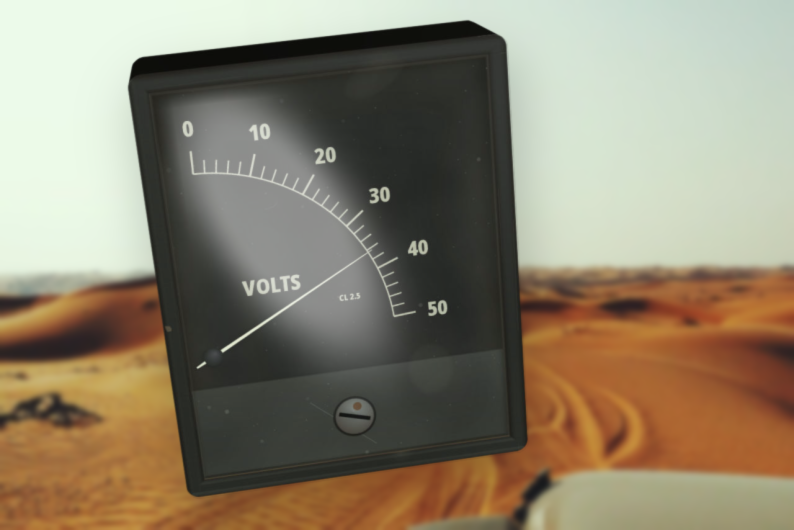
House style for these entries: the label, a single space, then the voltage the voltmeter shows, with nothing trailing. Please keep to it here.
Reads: 36 V
